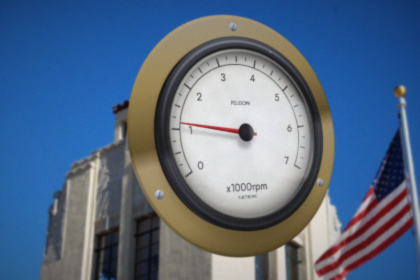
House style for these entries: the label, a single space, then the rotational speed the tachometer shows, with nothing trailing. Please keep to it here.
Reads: 1125 rpm
